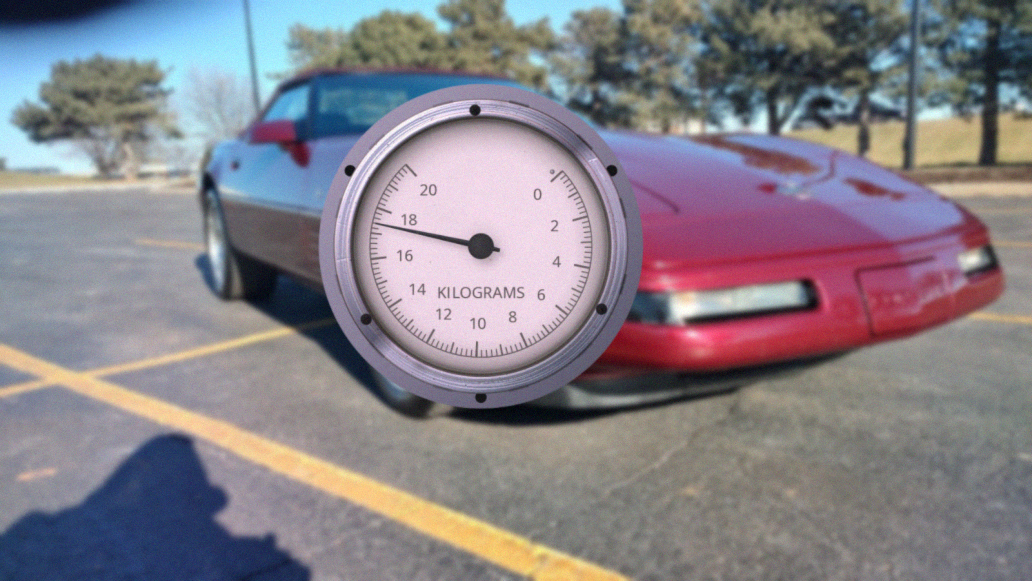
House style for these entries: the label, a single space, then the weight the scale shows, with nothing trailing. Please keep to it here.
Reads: 17.4 kg
